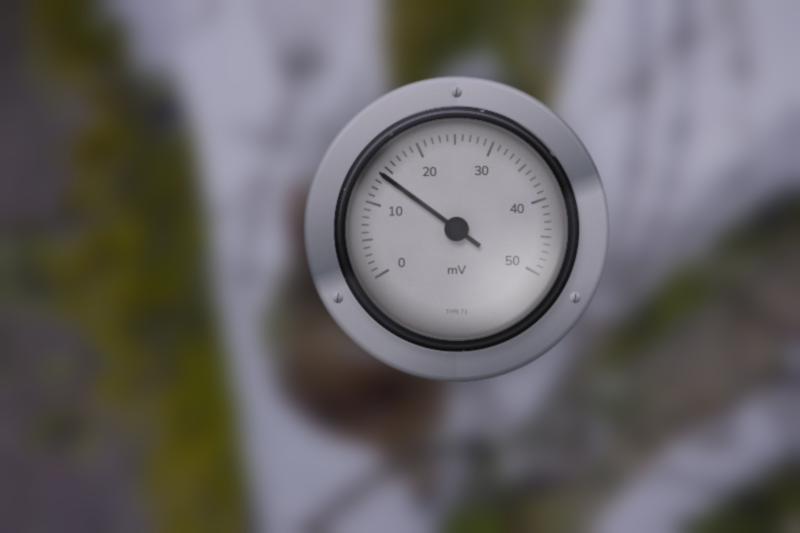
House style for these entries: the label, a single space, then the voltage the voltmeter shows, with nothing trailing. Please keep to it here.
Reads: 14 mV
